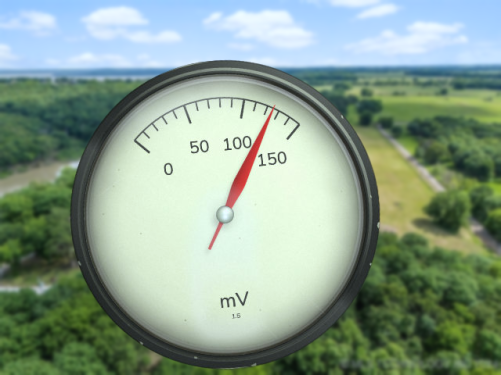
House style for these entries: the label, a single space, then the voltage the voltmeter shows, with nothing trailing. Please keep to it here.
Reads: 125 mV
